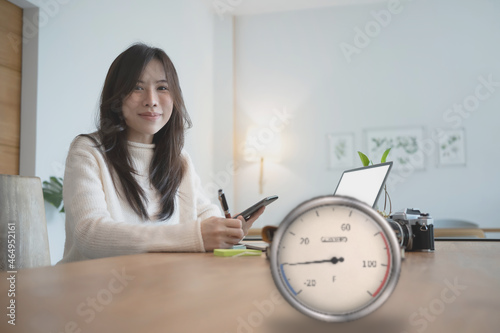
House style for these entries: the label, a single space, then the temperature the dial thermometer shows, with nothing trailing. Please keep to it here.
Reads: 0 °F
